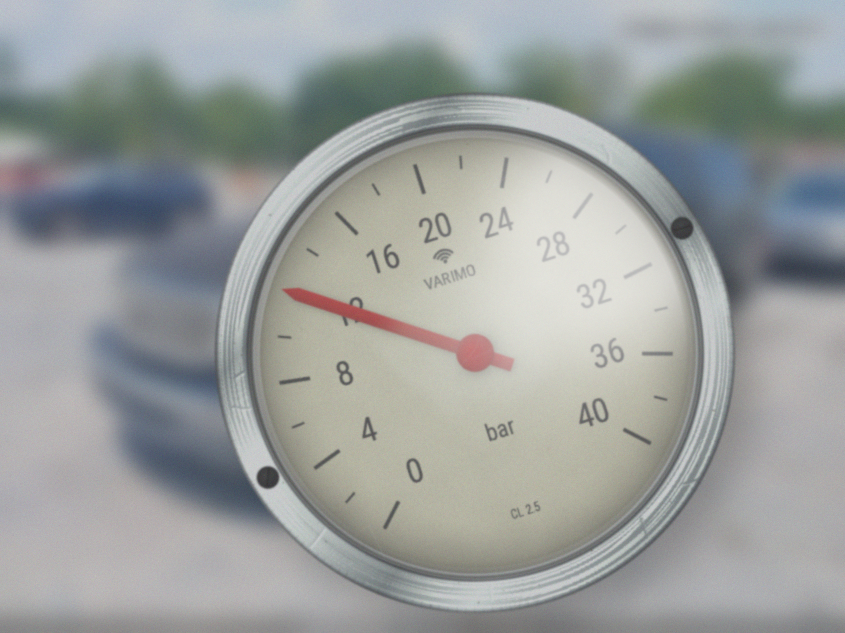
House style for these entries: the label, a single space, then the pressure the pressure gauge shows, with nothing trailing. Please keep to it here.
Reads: 12 bar
